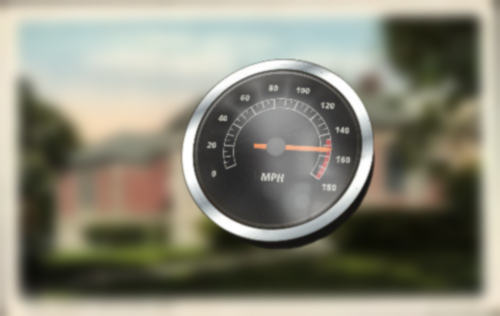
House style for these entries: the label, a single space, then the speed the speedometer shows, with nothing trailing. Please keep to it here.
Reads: 155 mph
